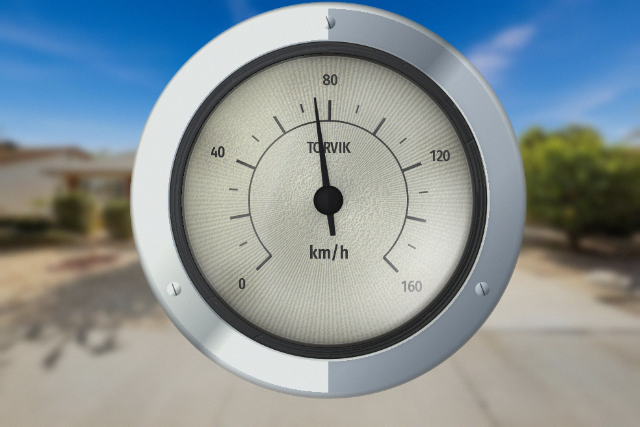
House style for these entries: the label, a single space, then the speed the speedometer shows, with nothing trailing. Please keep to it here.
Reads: 75 km/h
